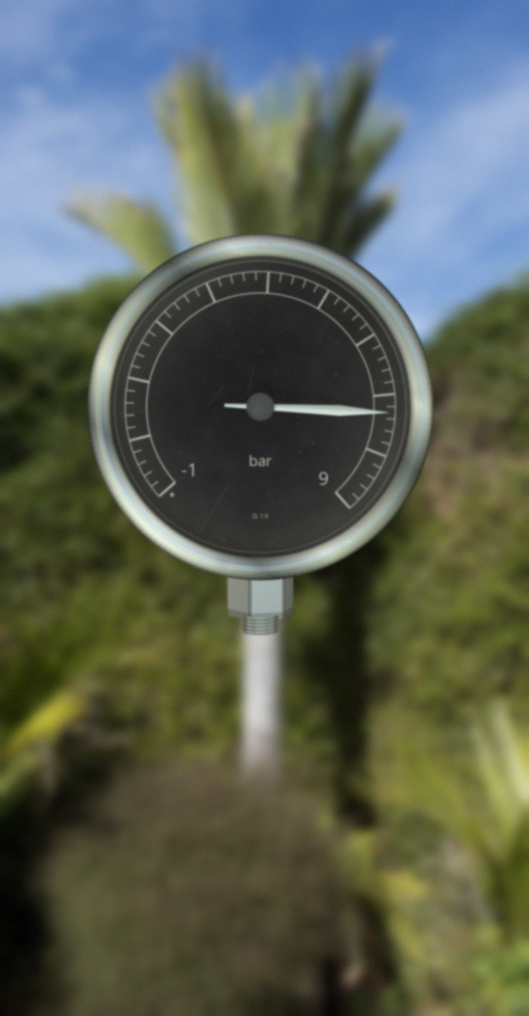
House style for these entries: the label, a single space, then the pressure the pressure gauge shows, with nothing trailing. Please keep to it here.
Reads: 7.3 bar
